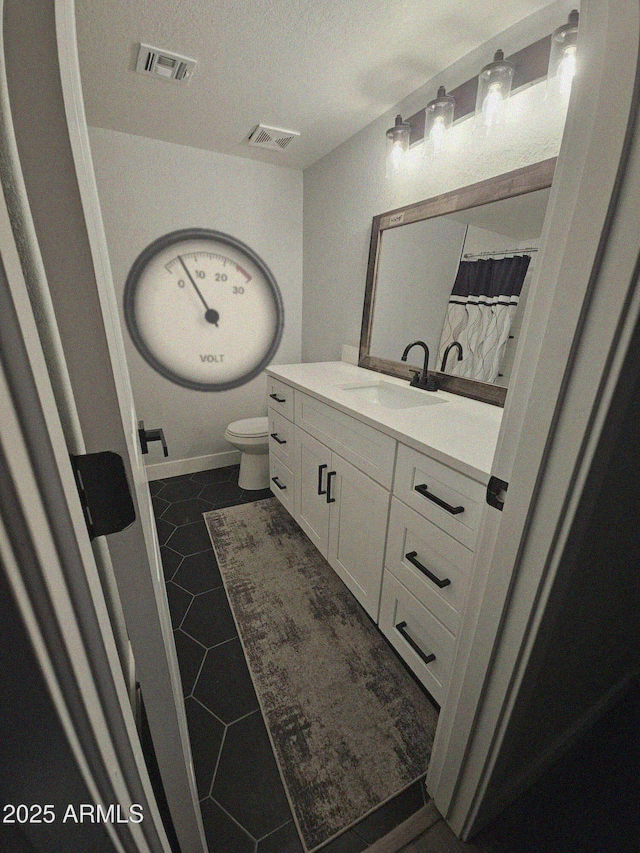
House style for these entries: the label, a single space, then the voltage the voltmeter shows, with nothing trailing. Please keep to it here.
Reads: 5 V
